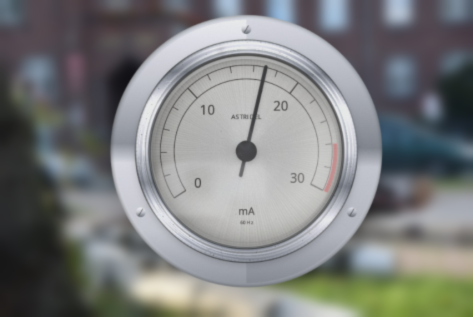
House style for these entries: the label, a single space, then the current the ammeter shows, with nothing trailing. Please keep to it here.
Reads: 17 mA
